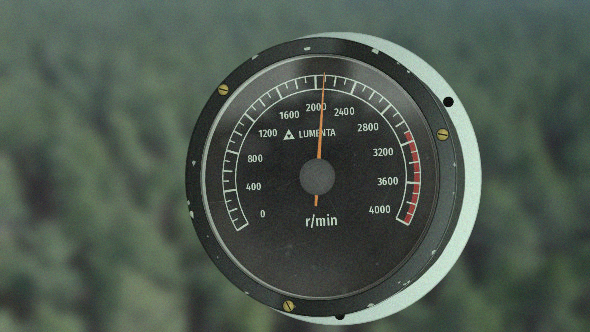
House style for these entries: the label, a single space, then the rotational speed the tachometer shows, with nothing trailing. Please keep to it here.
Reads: 2100 rpm
